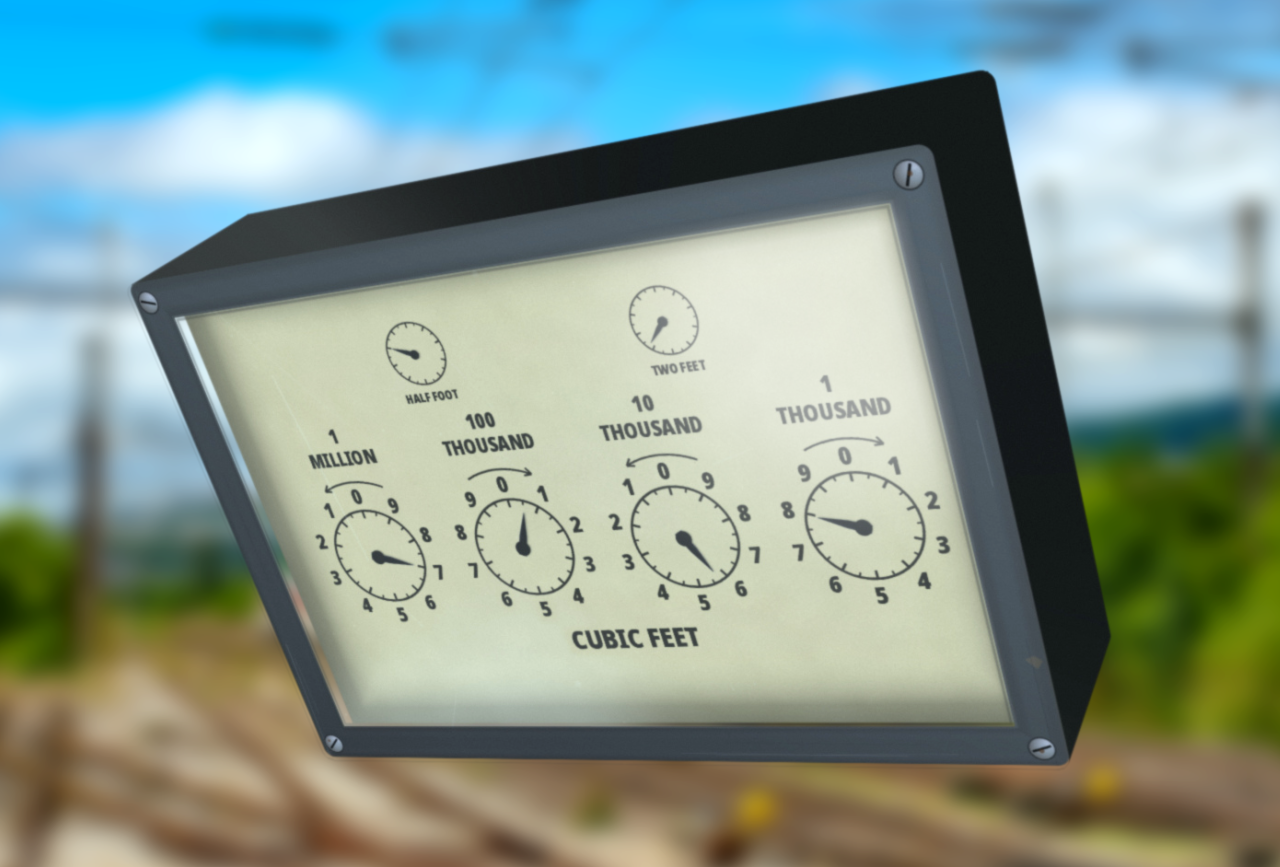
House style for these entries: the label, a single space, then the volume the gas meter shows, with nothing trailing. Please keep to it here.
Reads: 705800 ft³
